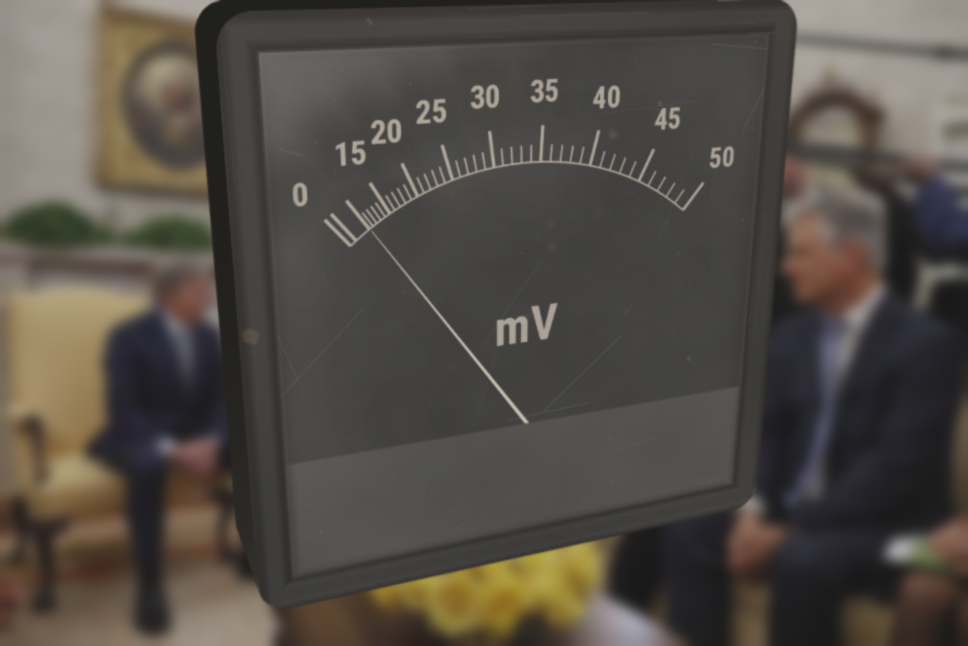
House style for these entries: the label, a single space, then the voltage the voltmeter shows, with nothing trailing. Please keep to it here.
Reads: 10 mV
